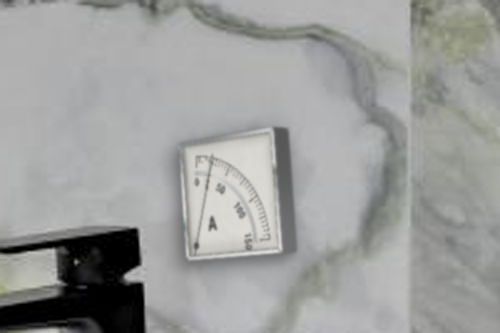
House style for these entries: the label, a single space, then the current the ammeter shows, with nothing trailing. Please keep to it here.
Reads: 25 A
